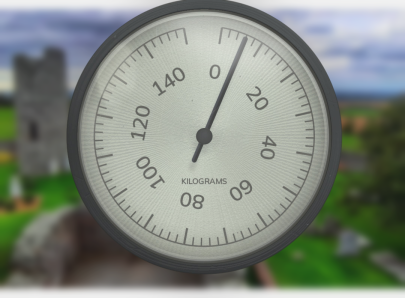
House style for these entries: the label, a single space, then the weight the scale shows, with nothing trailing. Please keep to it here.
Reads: 6 kg
